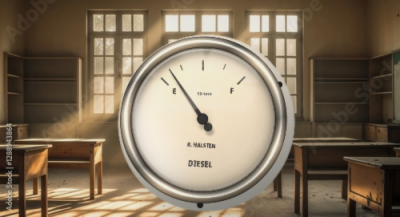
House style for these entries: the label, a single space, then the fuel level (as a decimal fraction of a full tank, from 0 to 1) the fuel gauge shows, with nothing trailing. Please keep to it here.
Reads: 0.125
